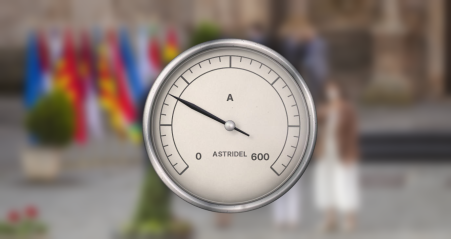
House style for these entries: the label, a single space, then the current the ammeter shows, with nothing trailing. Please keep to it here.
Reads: 160 A
